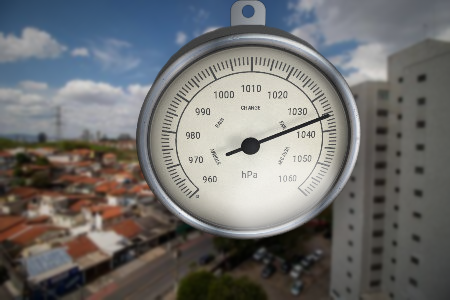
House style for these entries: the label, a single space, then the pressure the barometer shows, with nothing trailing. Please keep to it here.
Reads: 1035 hPa
